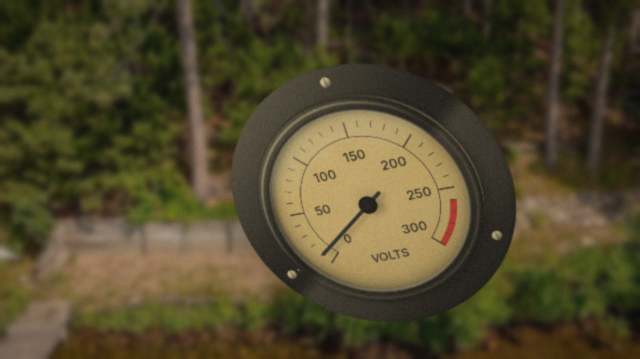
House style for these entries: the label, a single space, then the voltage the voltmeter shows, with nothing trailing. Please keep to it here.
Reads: 10 V
